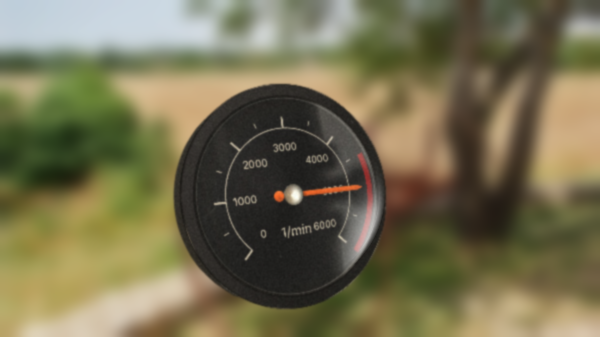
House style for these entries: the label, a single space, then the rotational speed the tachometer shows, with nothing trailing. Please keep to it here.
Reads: 5000 rpm
